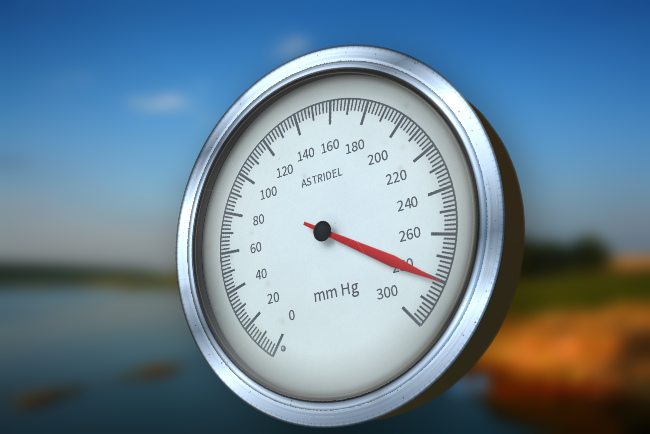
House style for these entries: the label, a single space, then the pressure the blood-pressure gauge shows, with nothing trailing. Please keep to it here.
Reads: 280 mmHg
